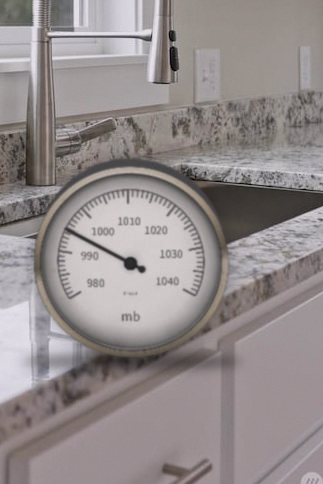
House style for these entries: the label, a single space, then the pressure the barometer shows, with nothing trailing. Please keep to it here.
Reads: 995 mbar
